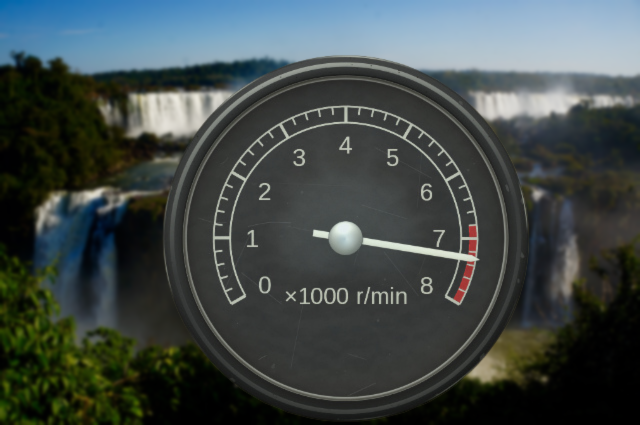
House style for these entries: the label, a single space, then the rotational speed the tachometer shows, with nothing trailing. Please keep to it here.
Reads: 7300 rpm
